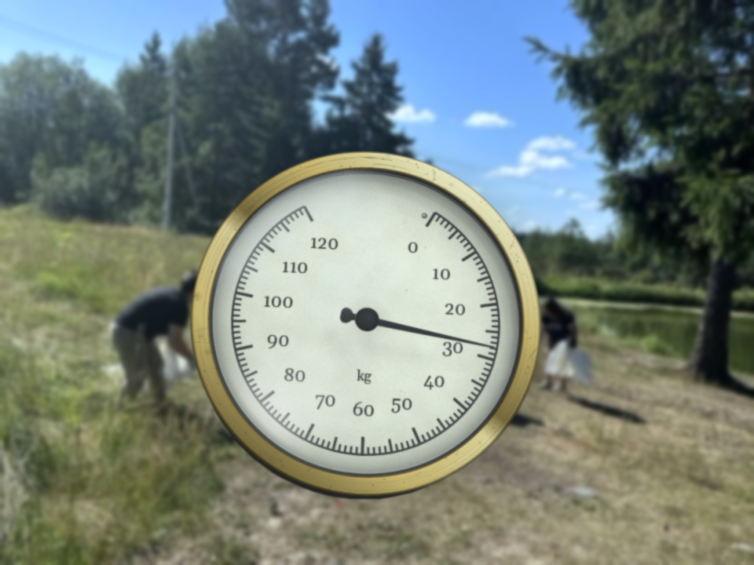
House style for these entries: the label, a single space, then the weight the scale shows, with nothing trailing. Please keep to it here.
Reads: 28 kg
